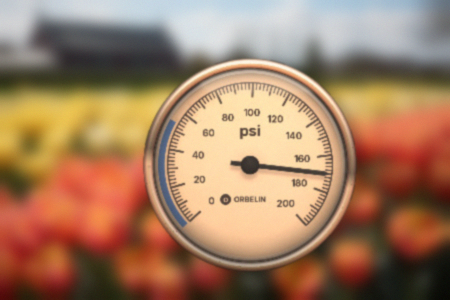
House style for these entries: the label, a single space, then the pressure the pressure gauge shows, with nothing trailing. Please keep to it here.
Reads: 170 psi
